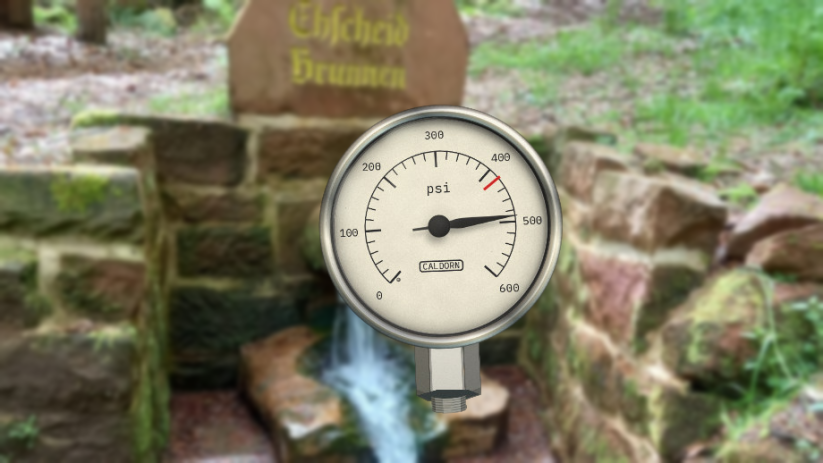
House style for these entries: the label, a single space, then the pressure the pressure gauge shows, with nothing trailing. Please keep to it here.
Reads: 490 psi
